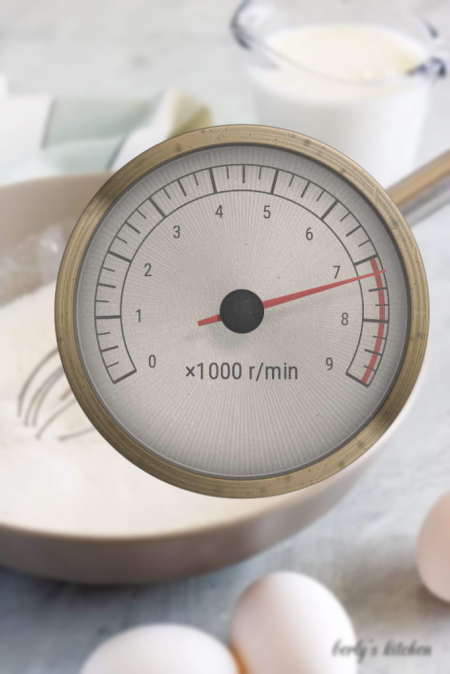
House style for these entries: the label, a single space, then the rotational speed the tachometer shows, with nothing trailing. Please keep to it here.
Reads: 7250 rpm
